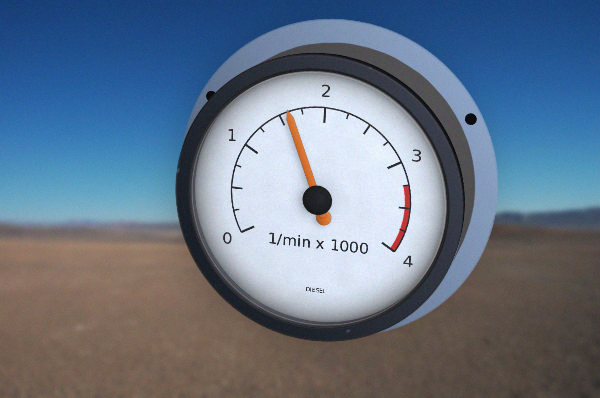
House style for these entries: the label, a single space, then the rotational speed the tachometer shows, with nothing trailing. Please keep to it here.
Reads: 1625 rpm
